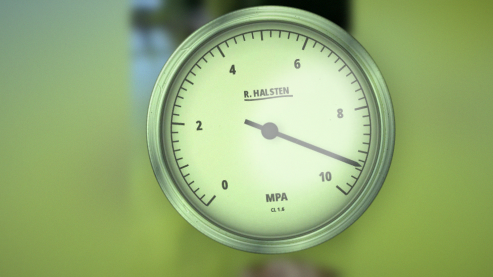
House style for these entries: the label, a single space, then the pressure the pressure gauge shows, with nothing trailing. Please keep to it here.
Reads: 9.3 MPa
